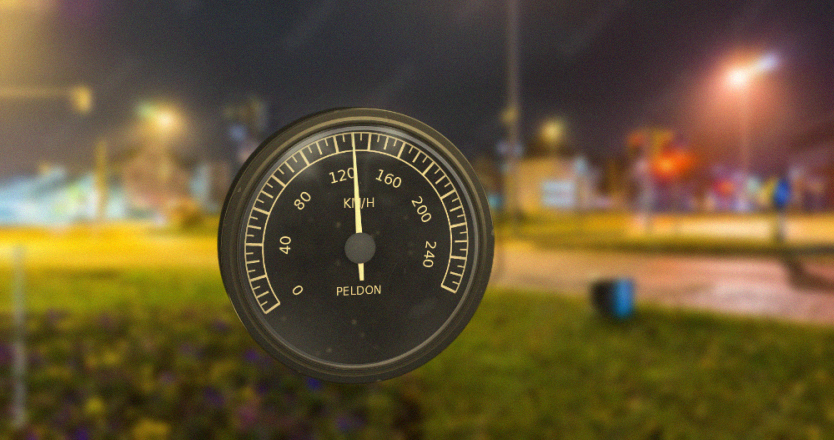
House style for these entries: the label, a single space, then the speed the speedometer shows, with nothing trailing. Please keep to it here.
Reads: 130 km/h
